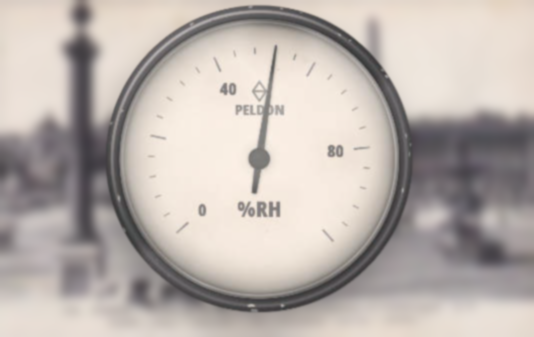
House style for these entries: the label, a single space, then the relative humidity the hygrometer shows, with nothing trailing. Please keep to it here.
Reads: 52 %
